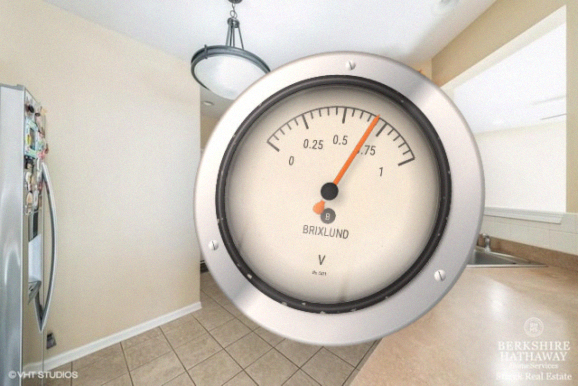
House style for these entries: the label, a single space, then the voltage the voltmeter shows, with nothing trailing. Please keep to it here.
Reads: 0.7 V
